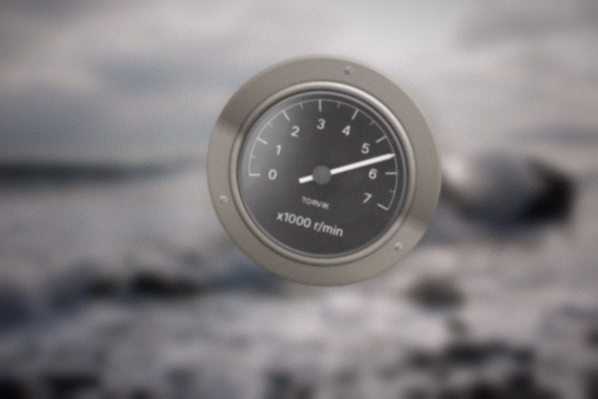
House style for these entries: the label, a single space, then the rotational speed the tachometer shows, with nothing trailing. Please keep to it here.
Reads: 5500 rpm
